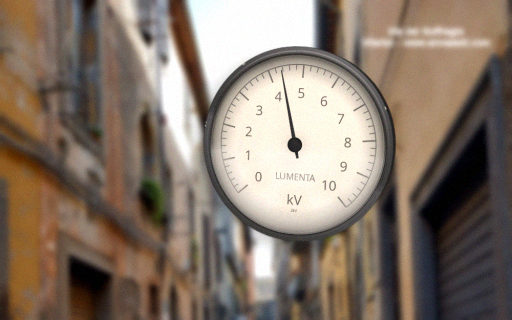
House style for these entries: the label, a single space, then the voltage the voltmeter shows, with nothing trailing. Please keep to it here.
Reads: 4.4 kV
